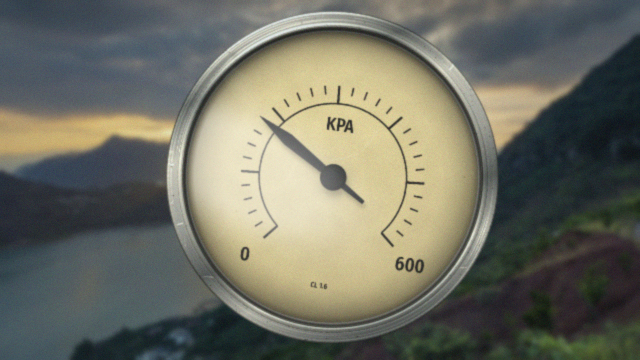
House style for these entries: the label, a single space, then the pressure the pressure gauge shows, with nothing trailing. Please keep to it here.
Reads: 180 kPa
